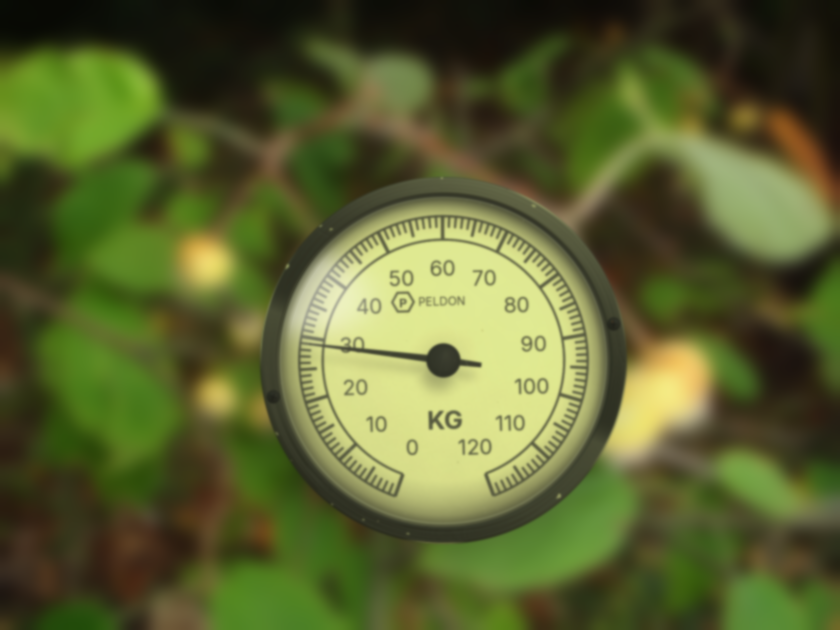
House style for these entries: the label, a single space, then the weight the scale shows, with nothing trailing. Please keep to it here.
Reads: 29 kg
